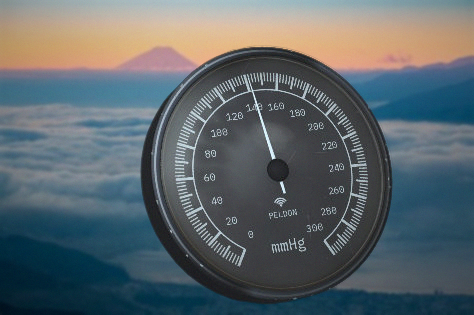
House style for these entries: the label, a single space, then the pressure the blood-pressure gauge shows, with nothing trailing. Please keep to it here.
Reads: 140 mmHg
